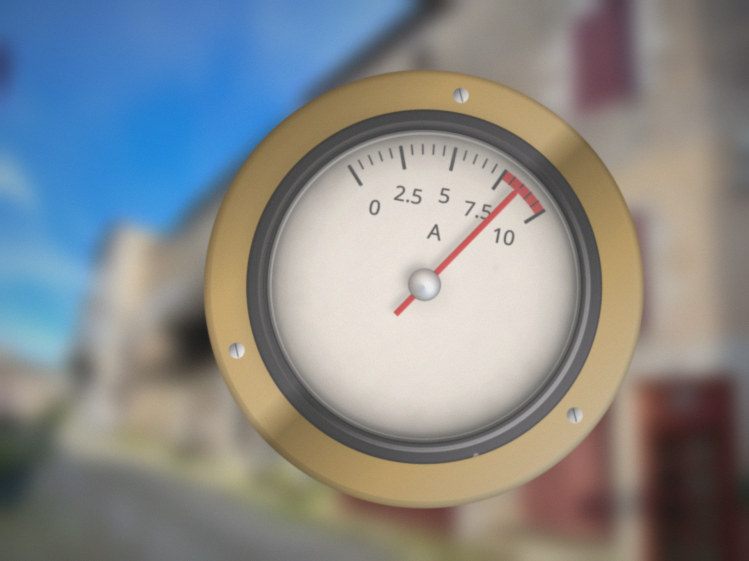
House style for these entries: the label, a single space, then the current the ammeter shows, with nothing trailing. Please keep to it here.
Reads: 8.5 A
